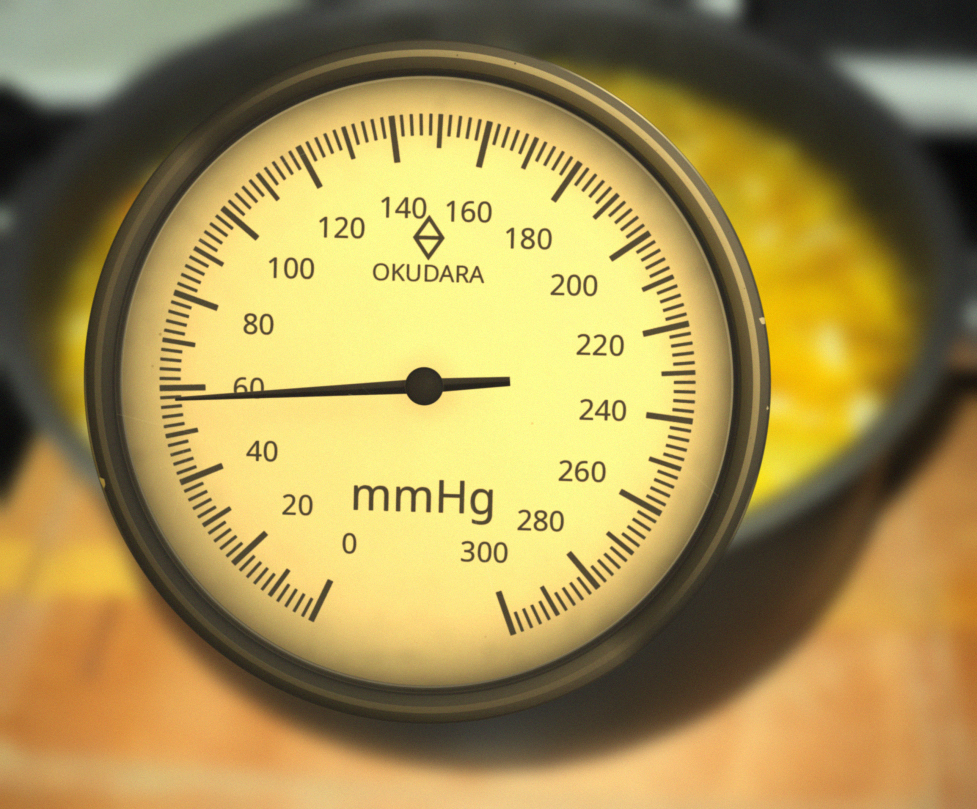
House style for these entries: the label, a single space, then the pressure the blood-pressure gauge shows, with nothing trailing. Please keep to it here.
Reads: 58 mmHg
